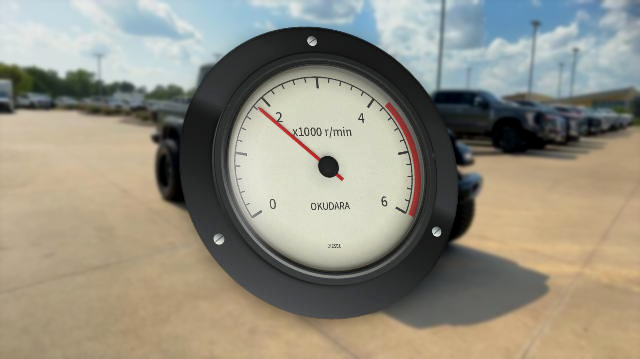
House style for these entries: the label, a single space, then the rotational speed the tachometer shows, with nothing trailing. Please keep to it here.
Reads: 1800 rpm
